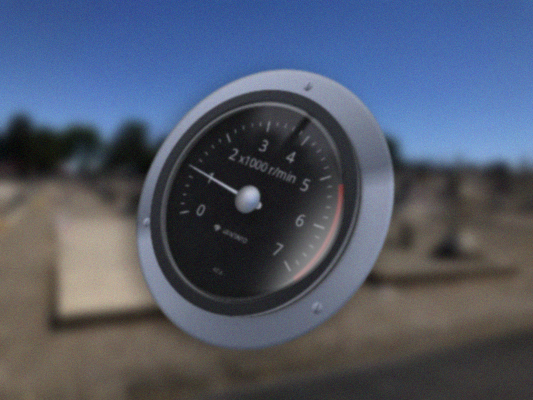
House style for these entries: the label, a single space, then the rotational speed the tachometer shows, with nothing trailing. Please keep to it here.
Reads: 1000 rpm
